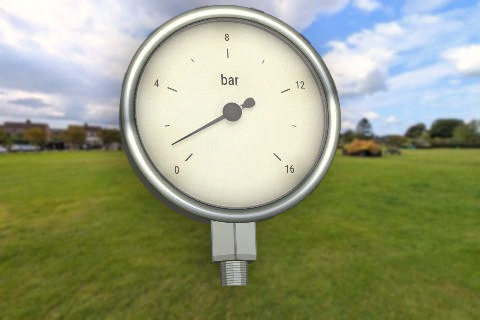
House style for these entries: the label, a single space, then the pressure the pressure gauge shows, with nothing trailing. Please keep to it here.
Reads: 1 bar
